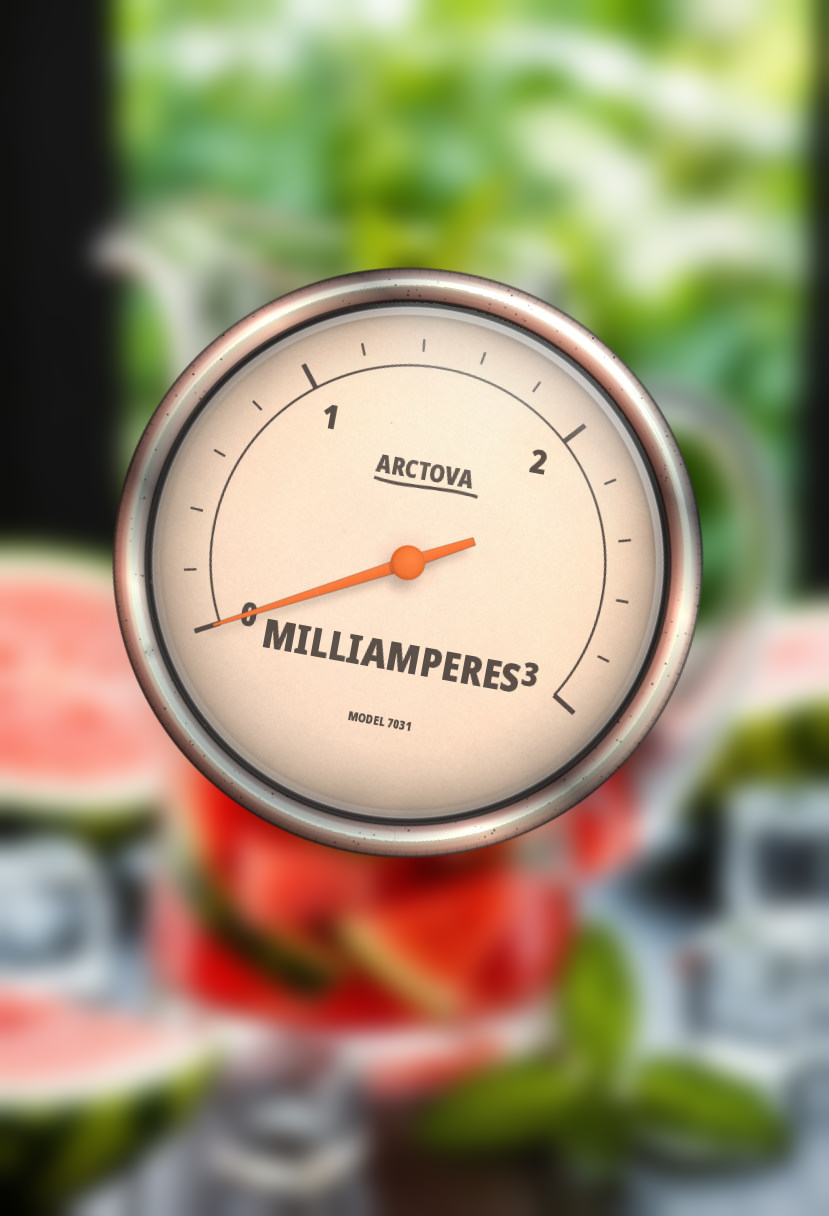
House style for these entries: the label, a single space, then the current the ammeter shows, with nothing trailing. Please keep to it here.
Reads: 0 mA
